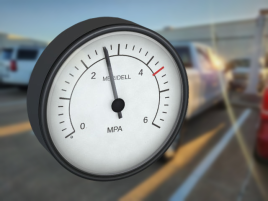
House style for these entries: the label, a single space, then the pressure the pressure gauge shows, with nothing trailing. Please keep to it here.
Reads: 2.6 MPa
